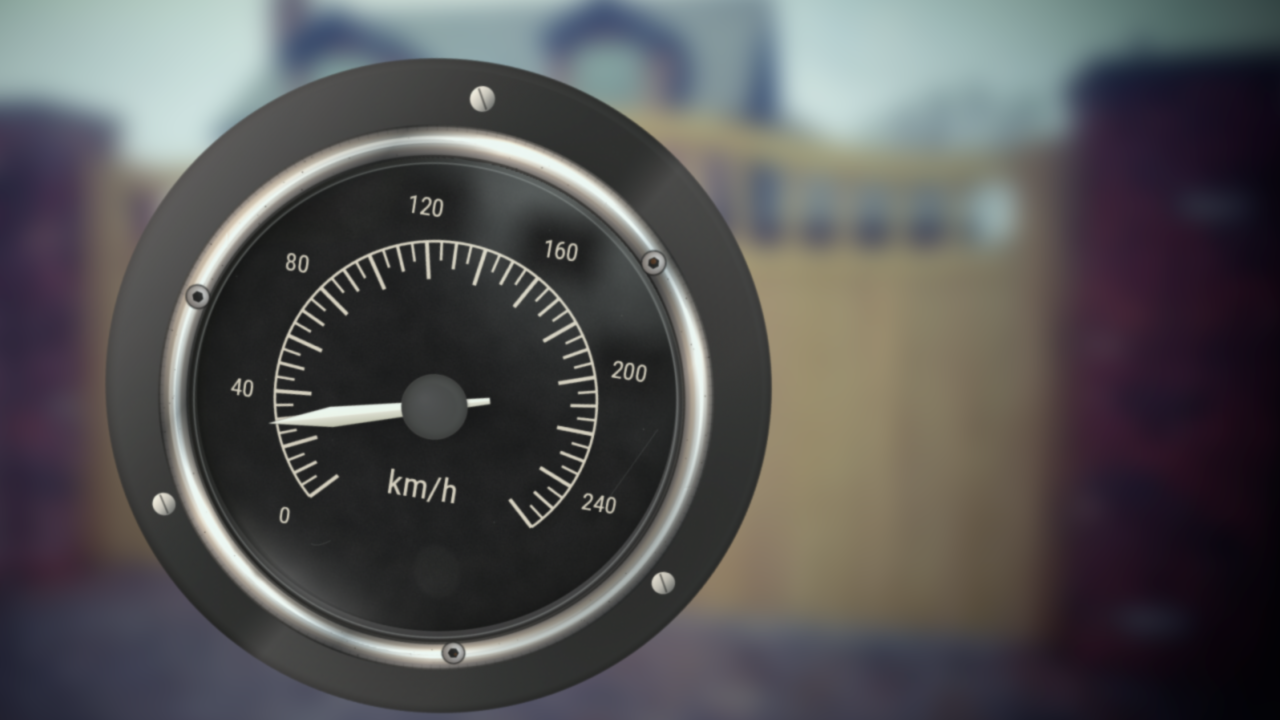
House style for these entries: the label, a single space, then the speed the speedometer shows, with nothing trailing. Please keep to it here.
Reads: 30 km/h
